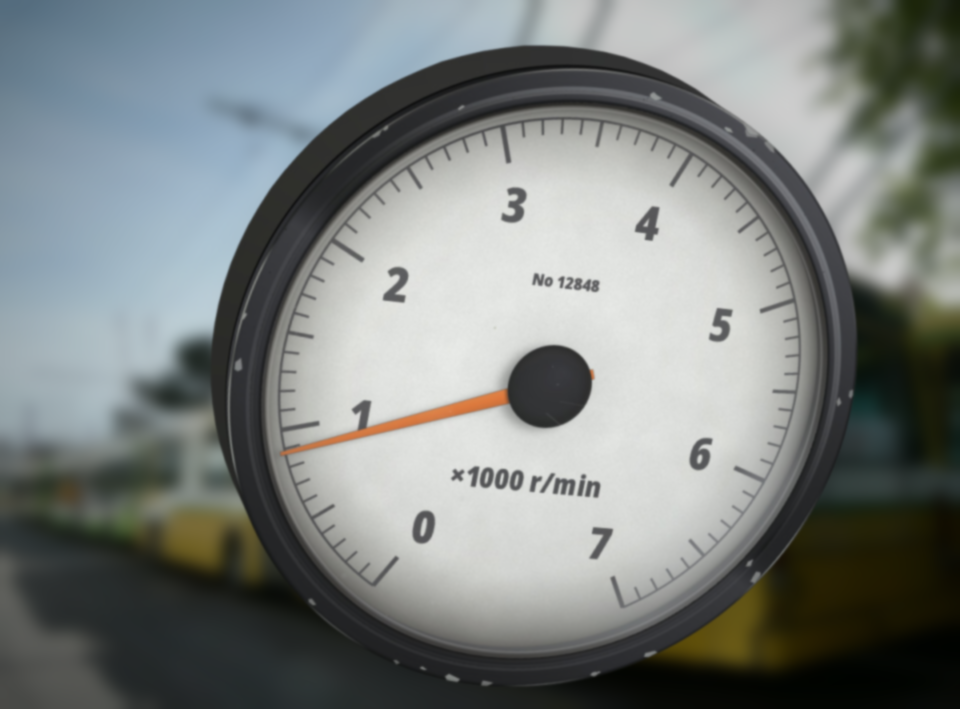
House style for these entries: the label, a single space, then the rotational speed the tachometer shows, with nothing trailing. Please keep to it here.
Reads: 900 rpm
